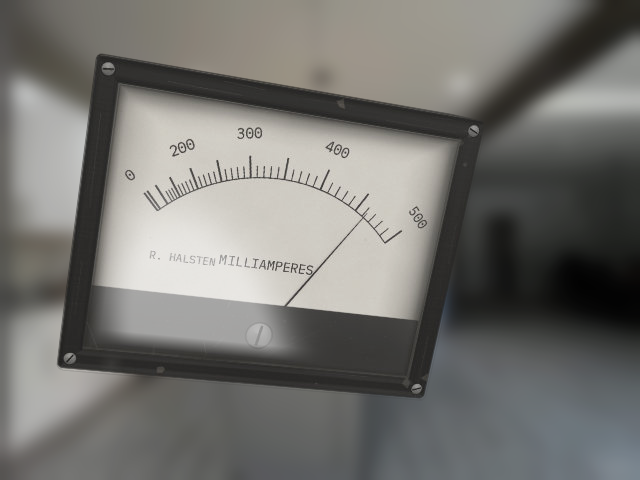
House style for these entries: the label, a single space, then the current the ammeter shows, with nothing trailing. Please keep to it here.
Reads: 460 mA
